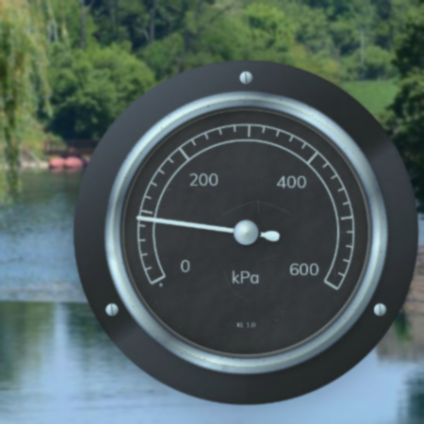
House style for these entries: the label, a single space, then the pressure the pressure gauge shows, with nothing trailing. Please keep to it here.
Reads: 90 kPa
